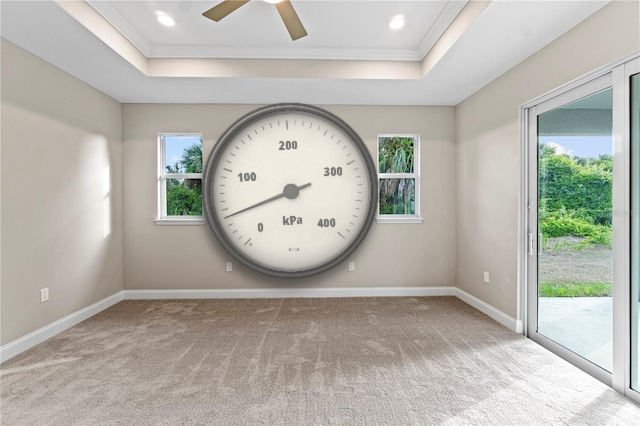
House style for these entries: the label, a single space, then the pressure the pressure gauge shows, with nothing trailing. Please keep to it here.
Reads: 40 kPa
